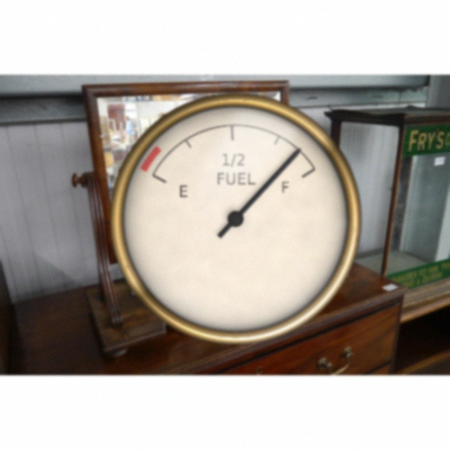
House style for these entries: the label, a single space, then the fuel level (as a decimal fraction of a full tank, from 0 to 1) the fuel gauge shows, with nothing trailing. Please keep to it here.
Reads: 0.875
